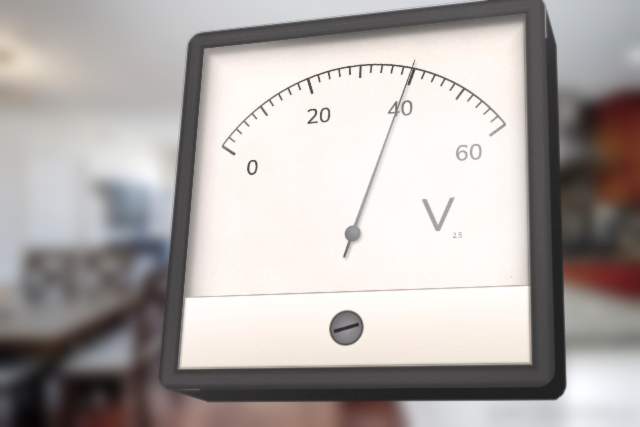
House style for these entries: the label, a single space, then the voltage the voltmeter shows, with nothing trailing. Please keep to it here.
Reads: 40 V
